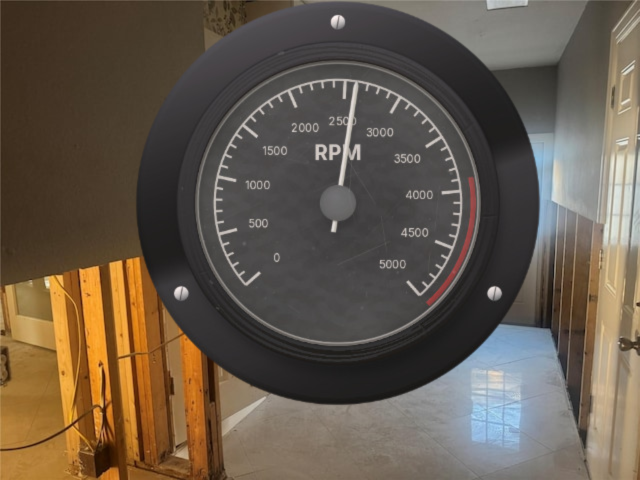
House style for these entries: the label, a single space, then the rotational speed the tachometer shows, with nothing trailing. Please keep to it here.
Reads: 2600 rpm
